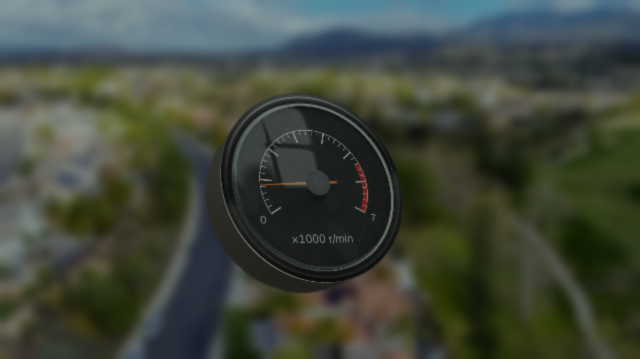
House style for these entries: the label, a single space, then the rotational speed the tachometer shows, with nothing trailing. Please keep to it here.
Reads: 800 rpm
